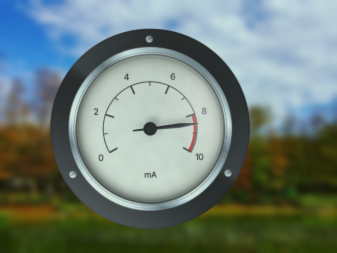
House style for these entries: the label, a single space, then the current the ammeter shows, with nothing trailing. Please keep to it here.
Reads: 8.5 mA
